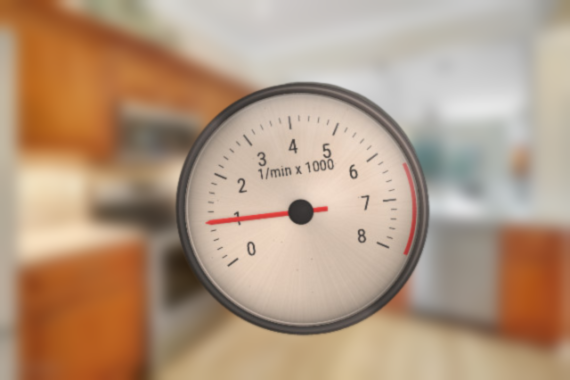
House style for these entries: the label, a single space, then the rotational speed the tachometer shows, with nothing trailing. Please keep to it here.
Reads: 1000 rpm
